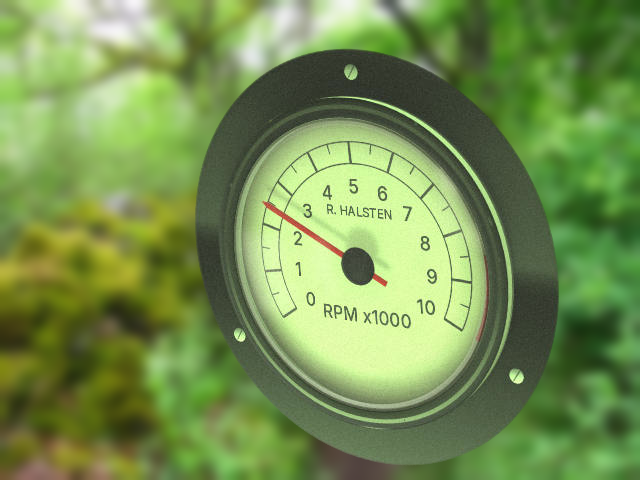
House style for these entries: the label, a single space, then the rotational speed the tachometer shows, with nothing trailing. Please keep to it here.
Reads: 2500 rpm
